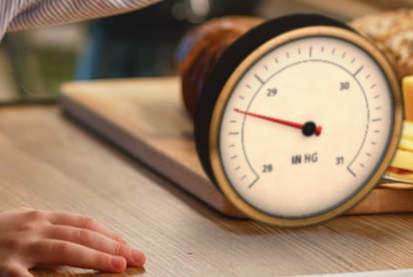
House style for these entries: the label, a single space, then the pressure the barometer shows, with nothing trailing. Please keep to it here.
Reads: 28.7 inHg
